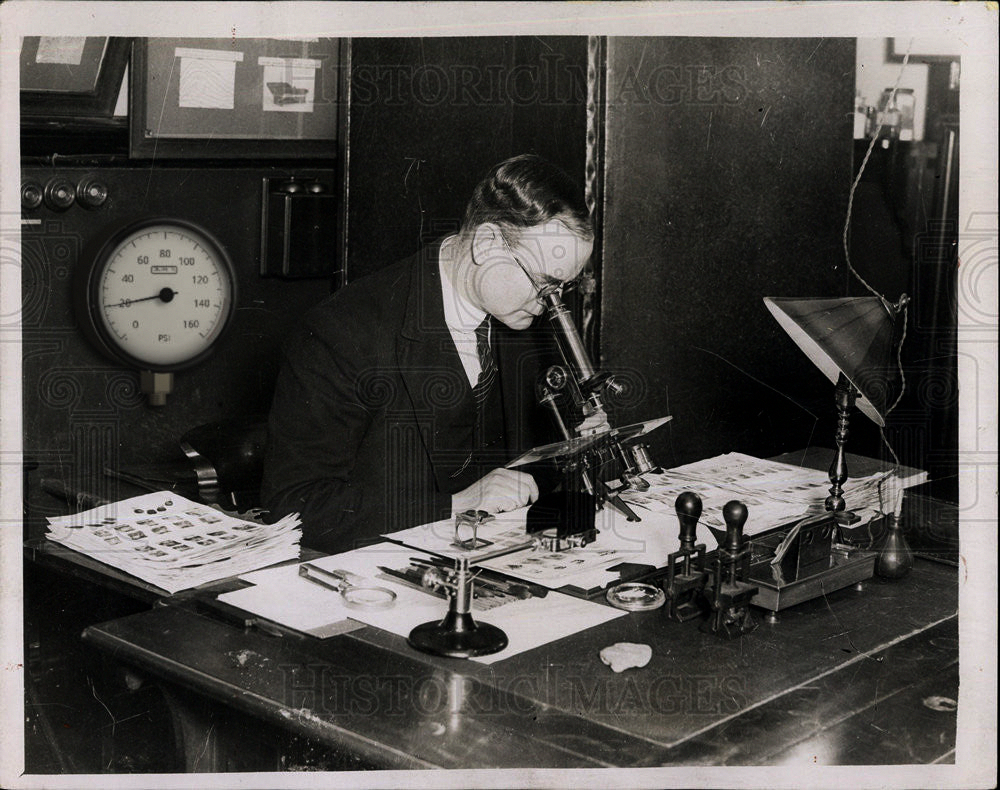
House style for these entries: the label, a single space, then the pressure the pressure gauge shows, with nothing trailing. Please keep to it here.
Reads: 20 psi
